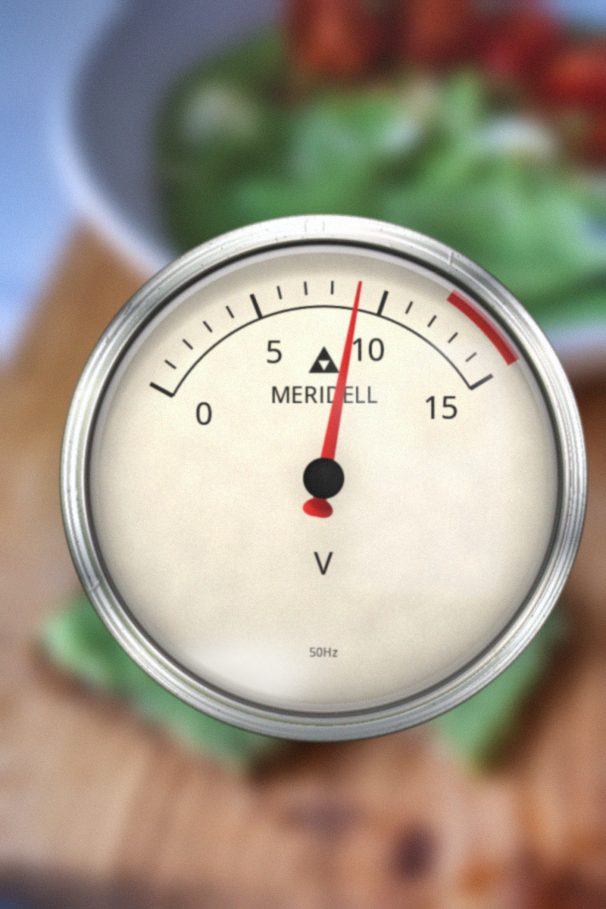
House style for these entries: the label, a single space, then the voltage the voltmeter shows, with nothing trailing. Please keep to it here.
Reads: 9 V
